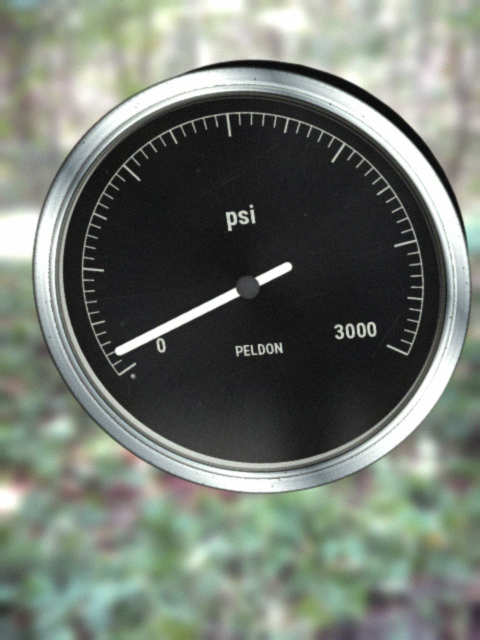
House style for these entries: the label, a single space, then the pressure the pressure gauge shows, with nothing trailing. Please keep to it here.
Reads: 100 psi
